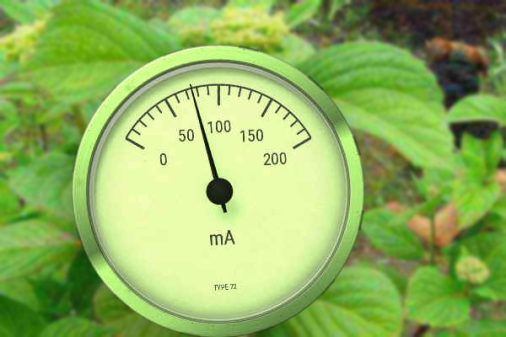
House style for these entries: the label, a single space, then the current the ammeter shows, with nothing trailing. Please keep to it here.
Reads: 75 mA
